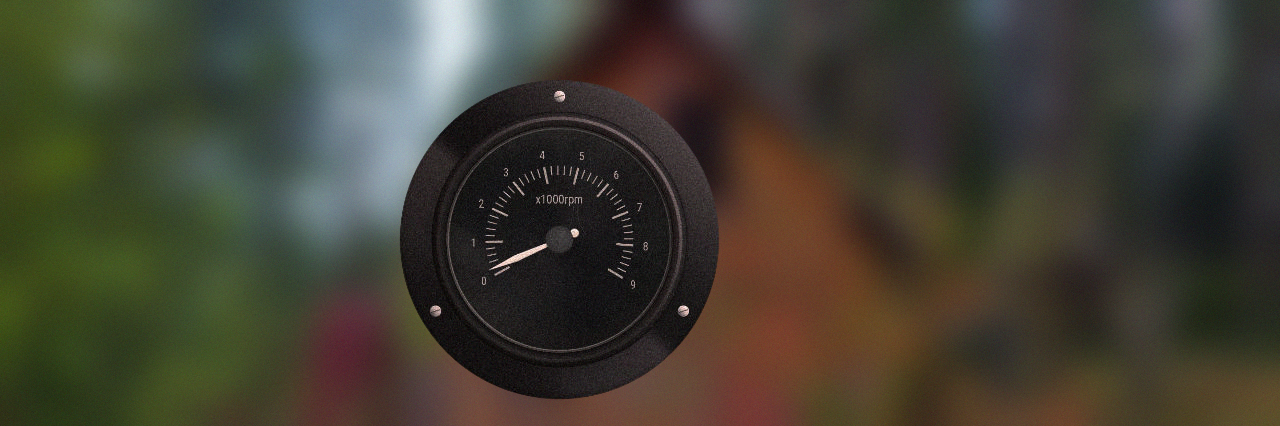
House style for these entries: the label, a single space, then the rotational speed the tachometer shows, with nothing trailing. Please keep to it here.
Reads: 200 rpm
